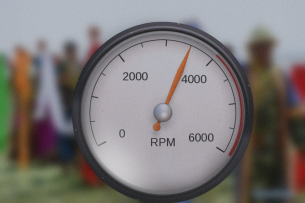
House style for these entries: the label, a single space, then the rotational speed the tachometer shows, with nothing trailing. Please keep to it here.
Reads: 3500 rpm
